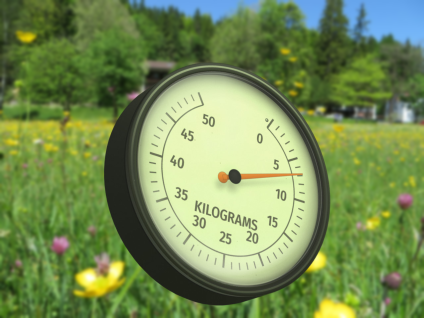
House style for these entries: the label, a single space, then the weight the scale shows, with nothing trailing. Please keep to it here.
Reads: 7 kg
